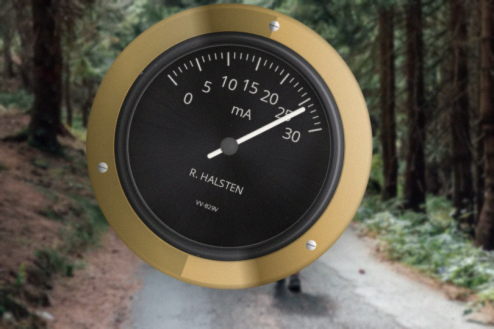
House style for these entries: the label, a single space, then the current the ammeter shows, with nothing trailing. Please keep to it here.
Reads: 26 mA
